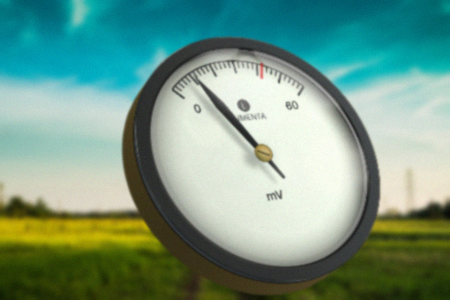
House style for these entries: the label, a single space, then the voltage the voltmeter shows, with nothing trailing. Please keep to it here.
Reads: 10 mV
